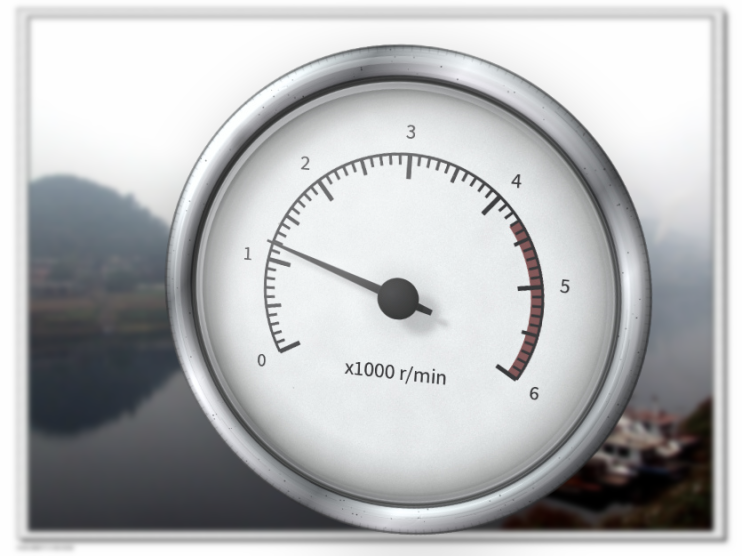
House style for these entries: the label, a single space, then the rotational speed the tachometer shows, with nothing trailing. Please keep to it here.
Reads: 1200 rpm
